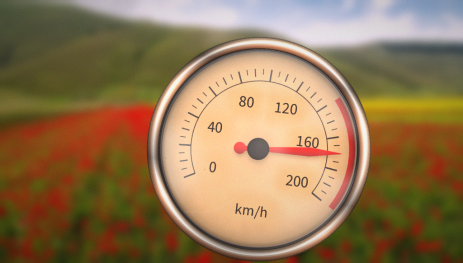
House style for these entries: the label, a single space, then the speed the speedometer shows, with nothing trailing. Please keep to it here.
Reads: 170 km/h
